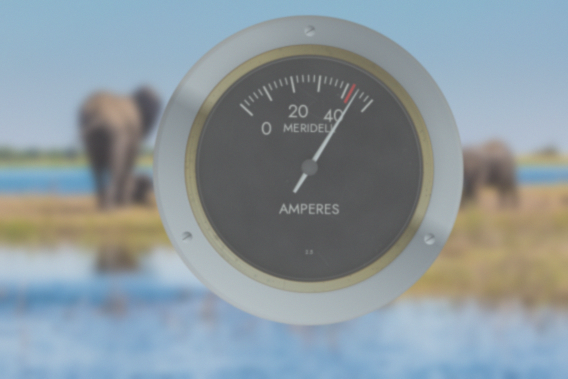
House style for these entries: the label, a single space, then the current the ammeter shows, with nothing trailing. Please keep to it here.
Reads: 44 A
